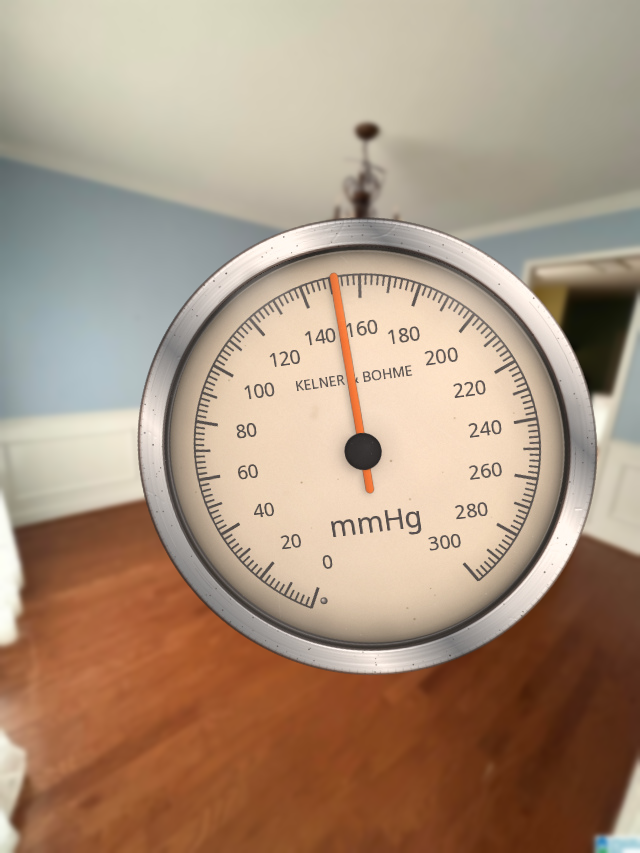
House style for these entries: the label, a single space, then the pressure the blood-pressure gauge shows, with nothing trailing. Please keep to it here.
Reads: 152 mmHg
